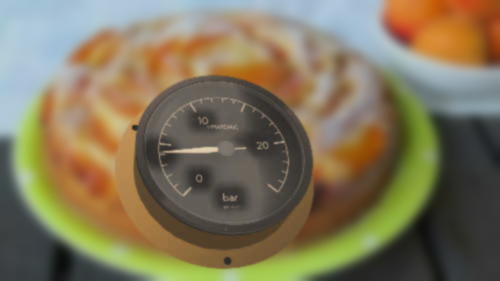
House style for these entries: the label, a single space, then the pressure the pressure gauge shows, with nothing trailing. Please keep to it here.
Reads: 4 bar
